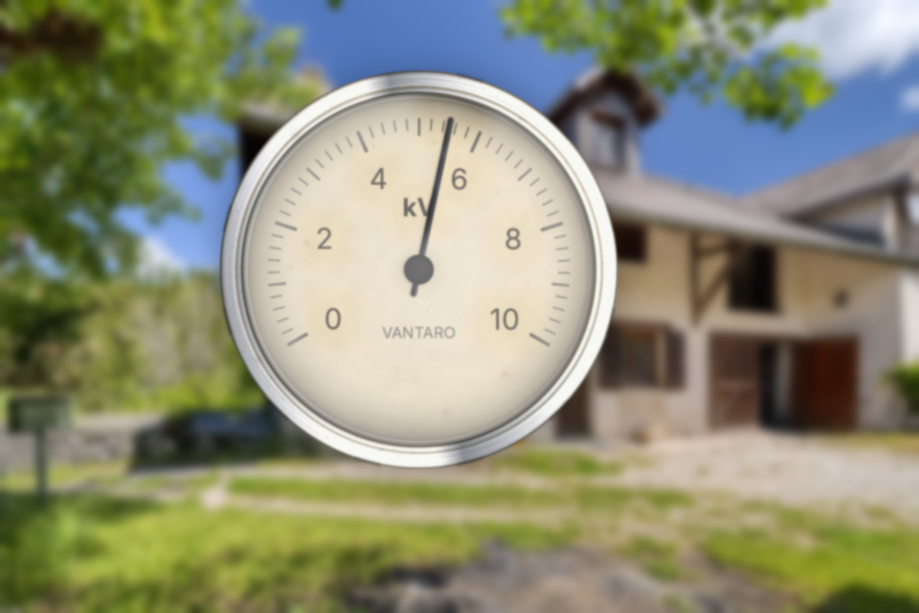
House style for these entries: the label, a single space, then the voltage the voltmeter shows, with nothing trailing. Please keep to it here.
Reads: 5.5 kV
